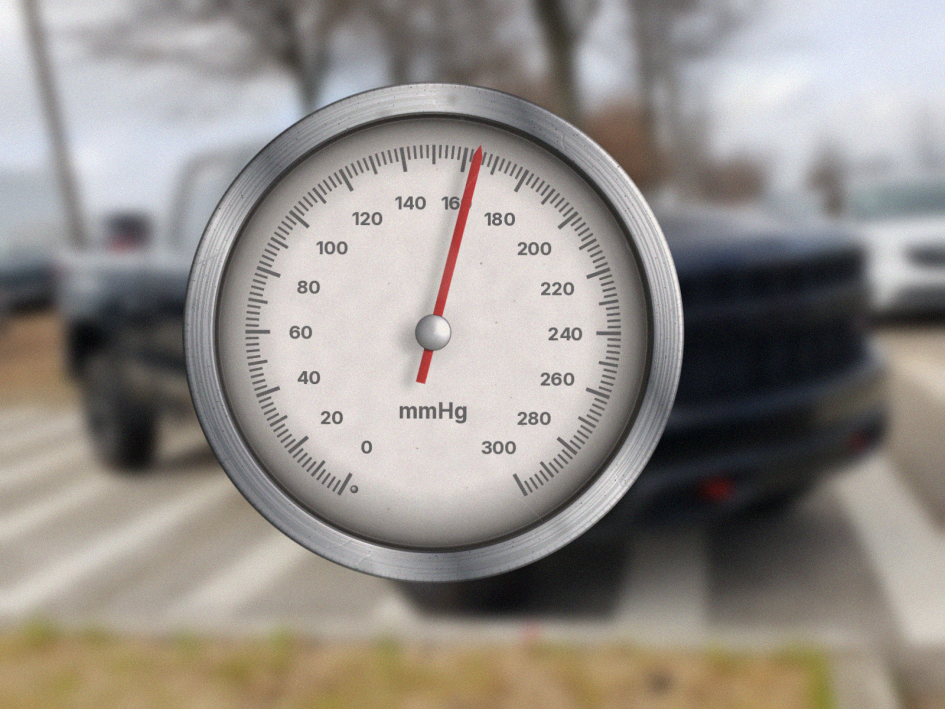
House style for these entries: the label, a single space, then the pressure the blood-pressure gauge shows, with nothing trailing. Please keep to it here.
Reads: 164 mmHg
